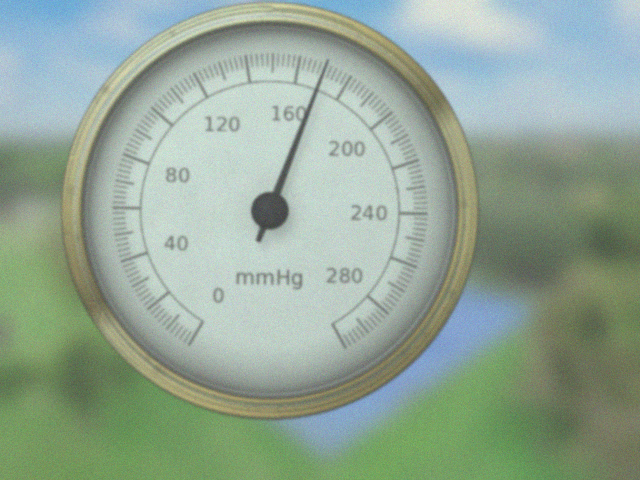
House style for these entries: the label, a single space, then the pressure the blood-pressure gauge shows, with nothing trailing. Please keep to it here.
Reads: 170 mmHg
